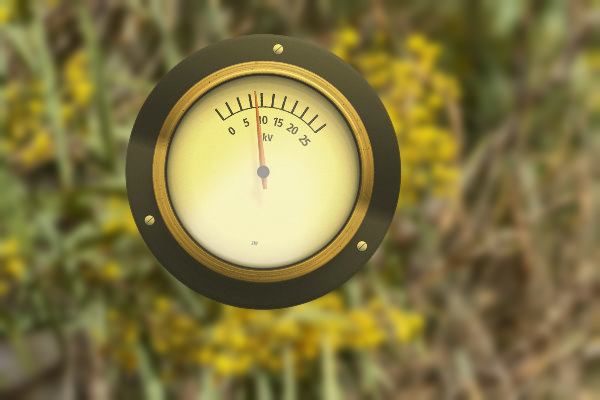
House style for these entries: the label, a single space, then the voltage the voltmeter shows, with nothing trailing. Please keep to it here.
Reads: 8.75 kV
